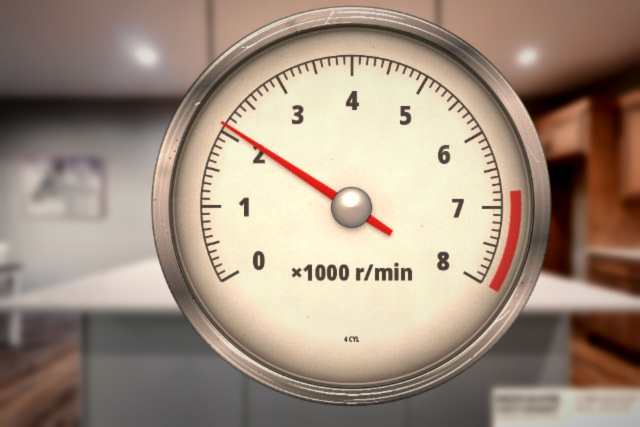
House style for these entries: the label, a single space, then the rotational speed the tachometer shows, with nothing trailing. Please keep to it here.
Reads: 2100 rpm
